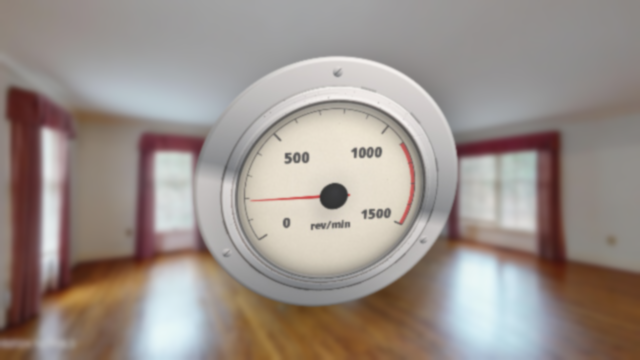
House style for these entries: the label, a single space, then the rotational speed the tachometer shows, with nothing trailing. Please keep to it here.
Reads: 200 rpm
